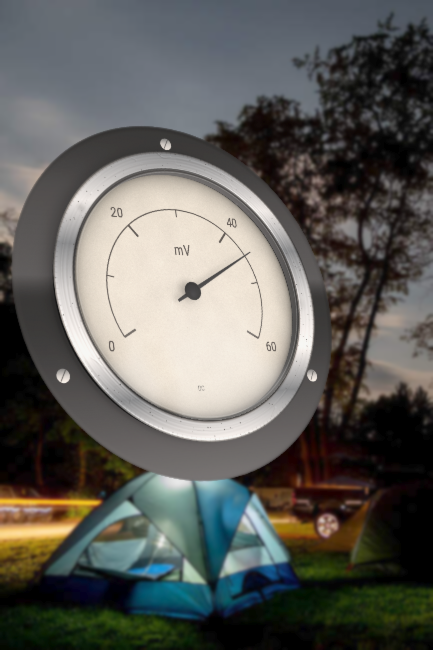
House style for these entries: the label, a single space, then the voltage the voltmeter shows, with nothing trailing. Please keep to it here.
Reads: 45 mV
